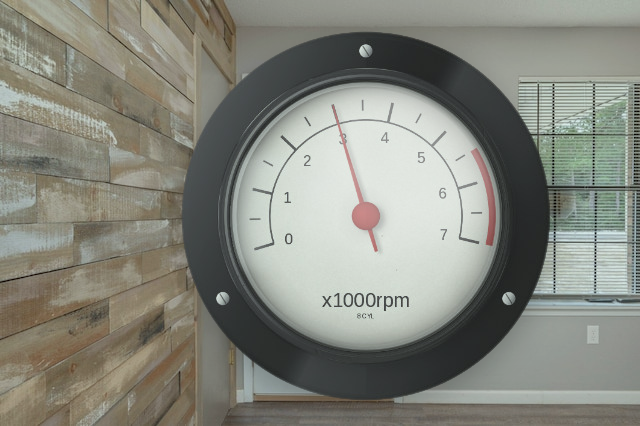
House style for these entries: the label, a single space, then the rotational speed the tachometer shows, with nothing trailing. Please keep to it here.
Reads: 3000 rpm
